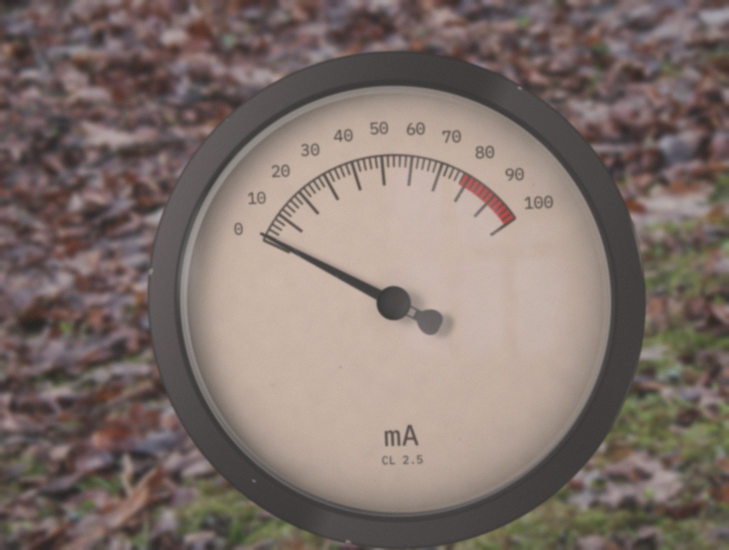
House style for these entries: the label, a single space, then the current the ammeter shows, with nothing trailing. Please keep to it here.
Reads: 2 mA
